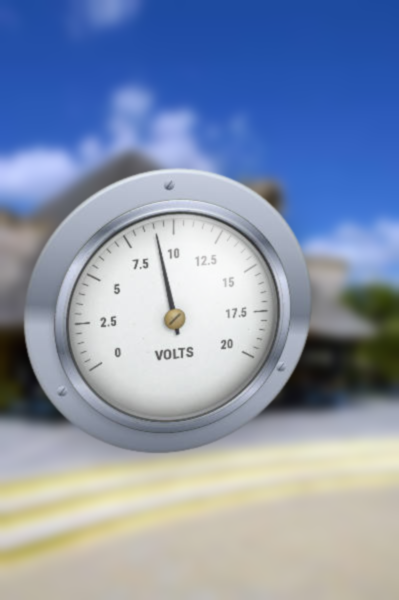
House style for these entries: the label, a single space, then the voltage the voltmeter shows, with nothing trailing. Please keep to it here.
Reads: 9 V
